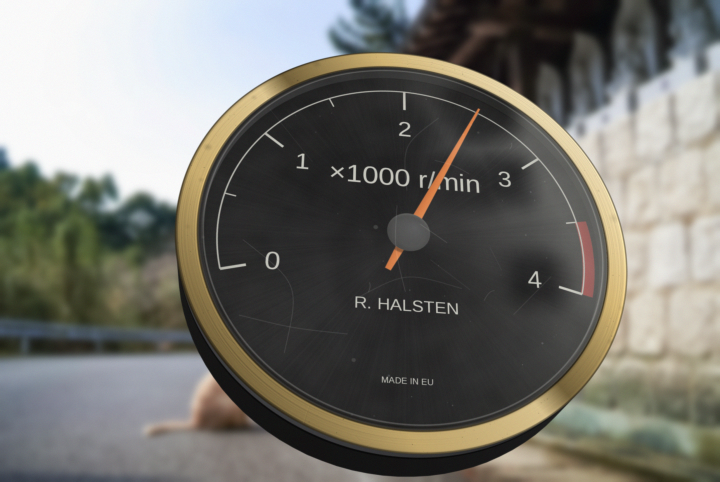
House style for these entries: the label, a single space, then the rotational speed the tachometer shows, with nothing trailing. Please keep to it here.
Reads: 2500 rpm
